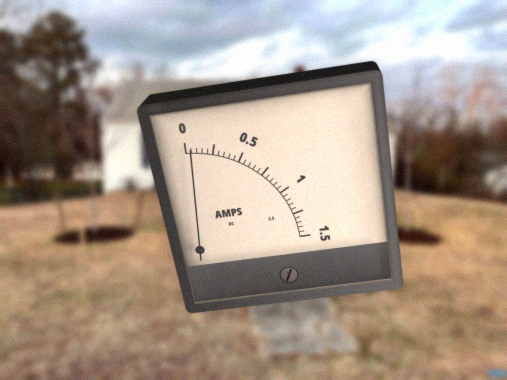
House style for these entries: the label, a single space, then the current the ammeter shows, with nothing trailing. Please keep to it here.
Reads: 0.05 A
